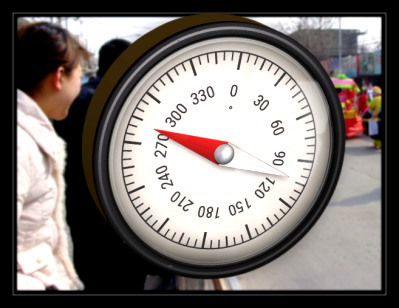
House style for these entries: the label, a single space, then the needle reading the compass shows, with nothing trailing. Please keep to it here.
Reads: 282.5 °
